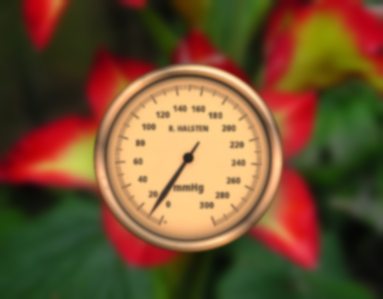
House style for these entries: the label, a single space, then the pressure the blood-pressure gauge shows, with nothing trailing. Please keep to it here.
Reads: 10 mmHg
